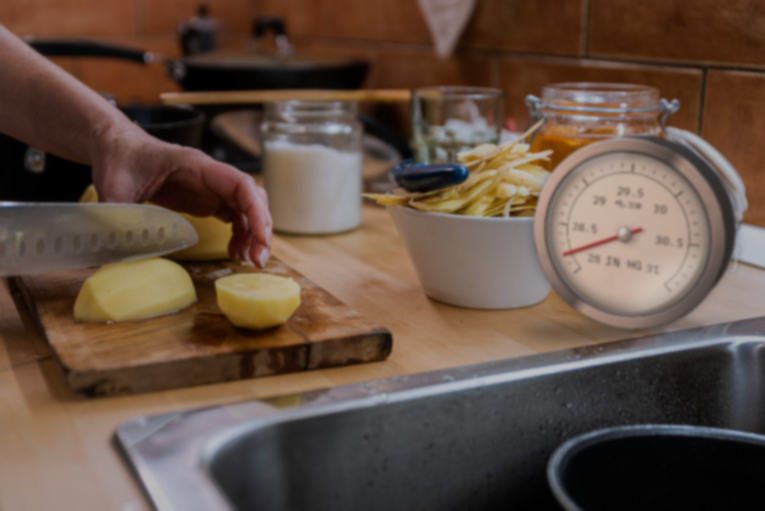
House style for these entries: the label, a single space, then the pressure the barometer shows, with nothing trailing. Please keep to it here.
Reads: 28.2 inHg
